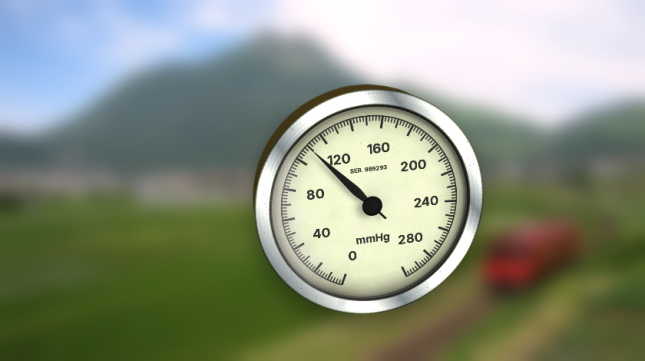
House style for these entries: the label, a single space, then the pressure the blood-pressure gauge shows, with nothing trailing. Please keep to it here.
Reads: 110 mmHg
